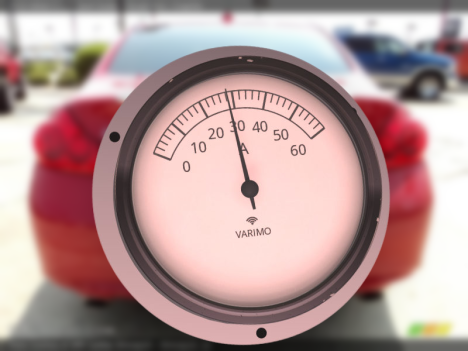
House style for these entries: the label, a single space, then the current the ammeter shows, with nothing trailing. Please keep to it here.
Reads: 28 A
